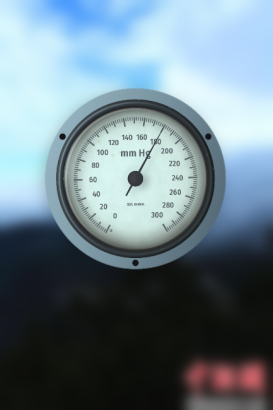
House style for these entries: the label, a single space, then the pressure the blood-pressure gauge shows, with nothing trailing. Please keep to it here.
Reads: 180 mmHg
